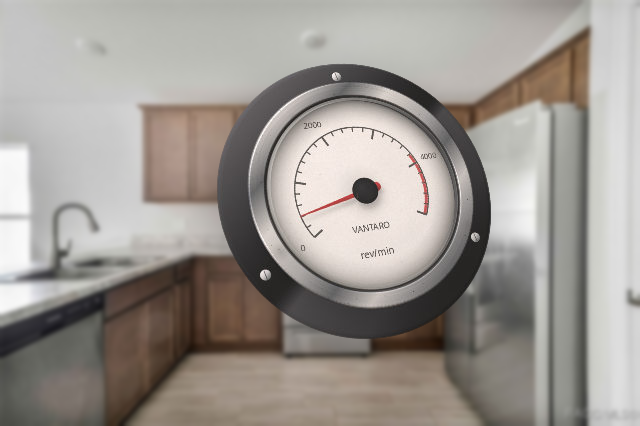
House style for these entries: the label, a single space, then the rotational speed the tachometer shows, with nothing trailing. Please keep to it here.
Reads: 400 rpm
